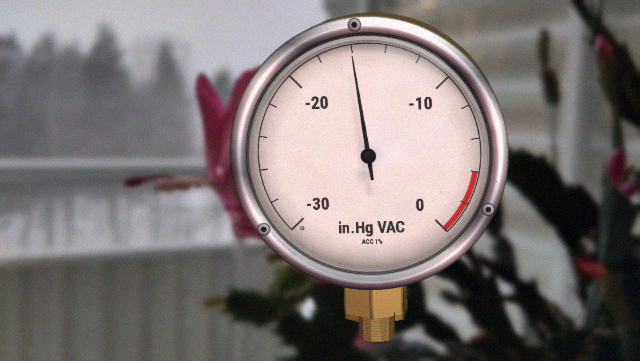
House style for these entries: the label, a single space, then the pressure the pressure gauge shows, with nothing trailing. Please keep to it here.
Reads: -16 inHg
